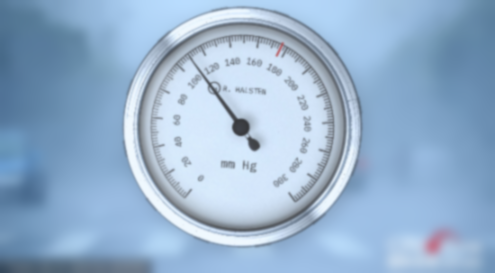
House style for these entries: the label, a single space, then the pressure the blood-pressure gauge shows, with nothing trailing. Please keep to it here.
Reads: 110 mmHg
